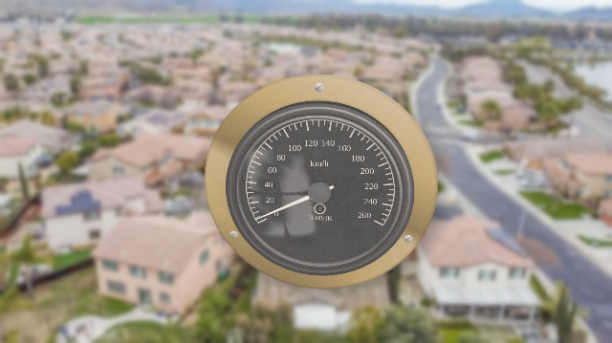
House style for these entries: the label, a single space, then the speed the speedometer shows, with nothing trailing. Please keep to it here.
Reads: 5 km/h
